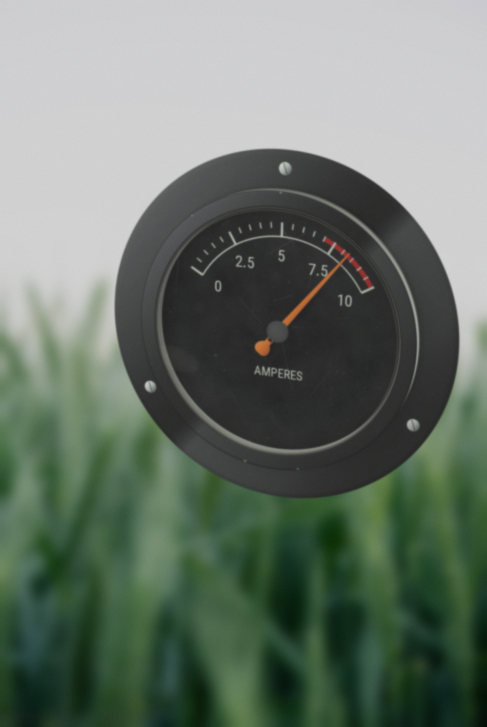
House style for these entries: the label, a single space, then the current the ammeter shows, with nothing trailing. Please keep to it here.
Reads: 8.25 A
